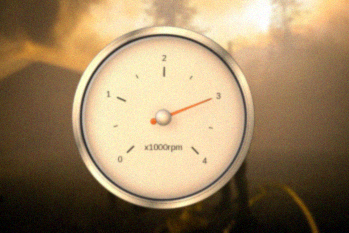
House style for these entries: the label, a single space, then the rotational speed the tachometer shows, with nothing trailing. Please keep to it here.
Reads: 3000 rpm
